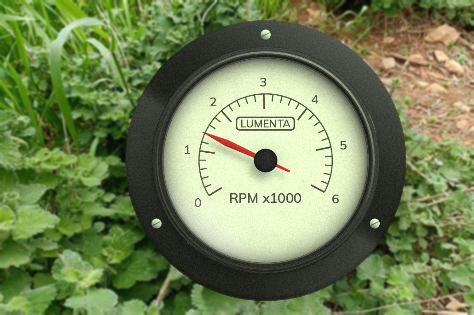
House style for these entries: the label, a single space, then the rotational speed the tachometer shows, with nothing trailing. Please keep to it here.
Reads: 1400 rpm
